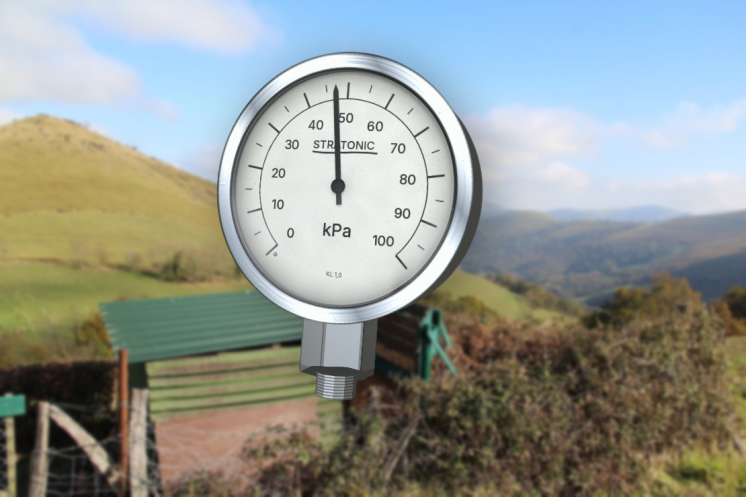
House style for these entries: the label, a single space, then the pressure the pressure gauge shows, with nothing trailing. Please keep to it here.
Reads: 47.5 kPa
